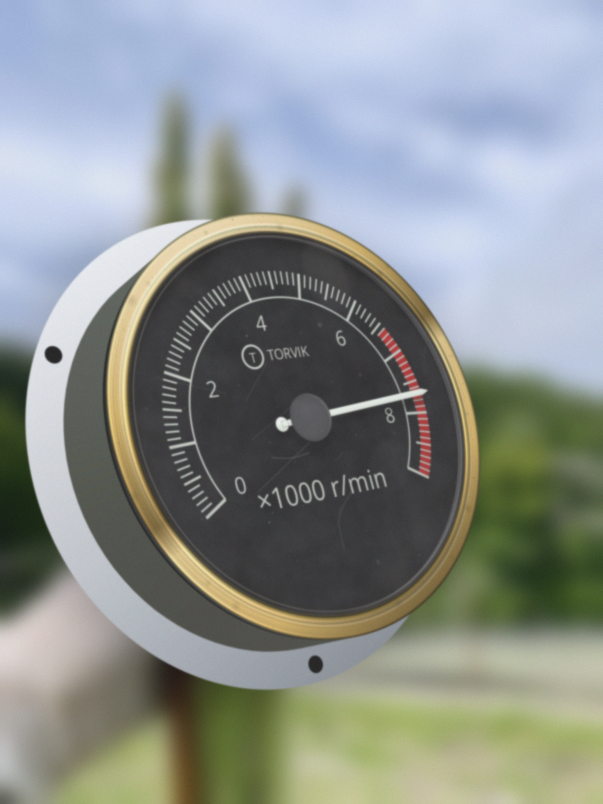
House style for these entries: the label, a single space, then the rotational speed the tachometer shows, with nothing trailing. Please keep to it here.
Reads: 7700 rpm
